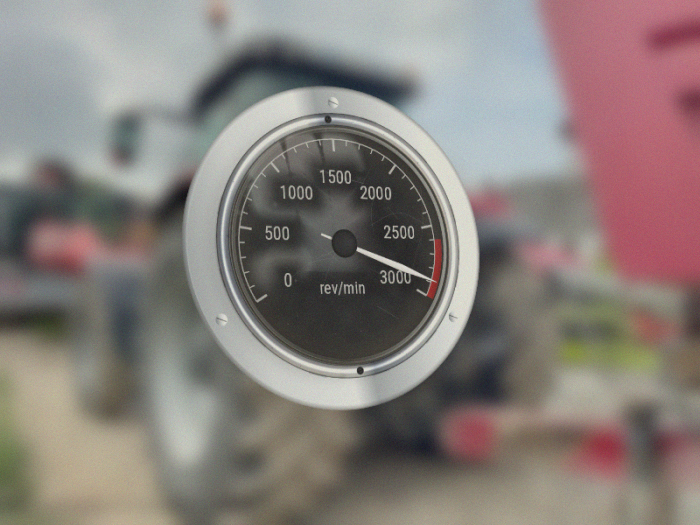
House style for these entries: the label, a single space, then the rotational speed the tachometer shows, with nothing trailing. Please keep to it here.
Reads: 2900 rpm
